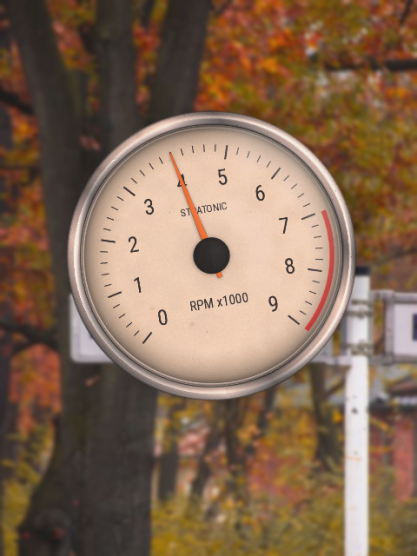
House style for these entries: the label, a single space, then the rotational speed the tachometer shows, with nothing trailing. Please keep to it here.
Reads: 4000 rpm
